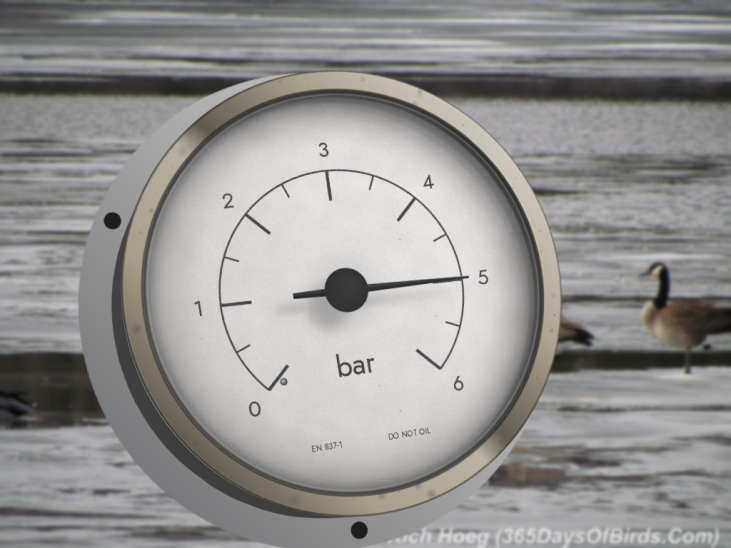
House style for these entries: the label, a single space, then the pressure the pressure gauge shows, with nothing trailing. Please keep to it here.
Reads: 5 bar
